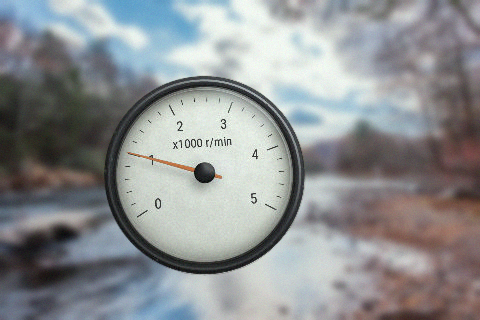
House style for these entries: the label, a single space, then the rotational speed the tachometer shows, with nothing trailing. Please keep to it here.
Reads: 1000 rpm
